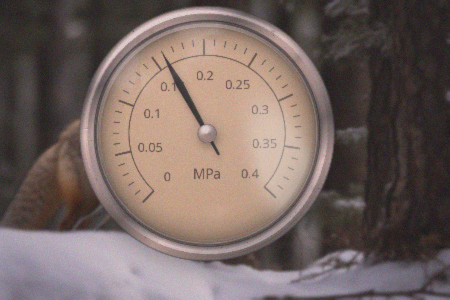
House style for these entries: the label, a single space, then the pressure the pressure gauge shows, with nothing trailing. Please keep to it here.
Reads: 0.16 MPa
